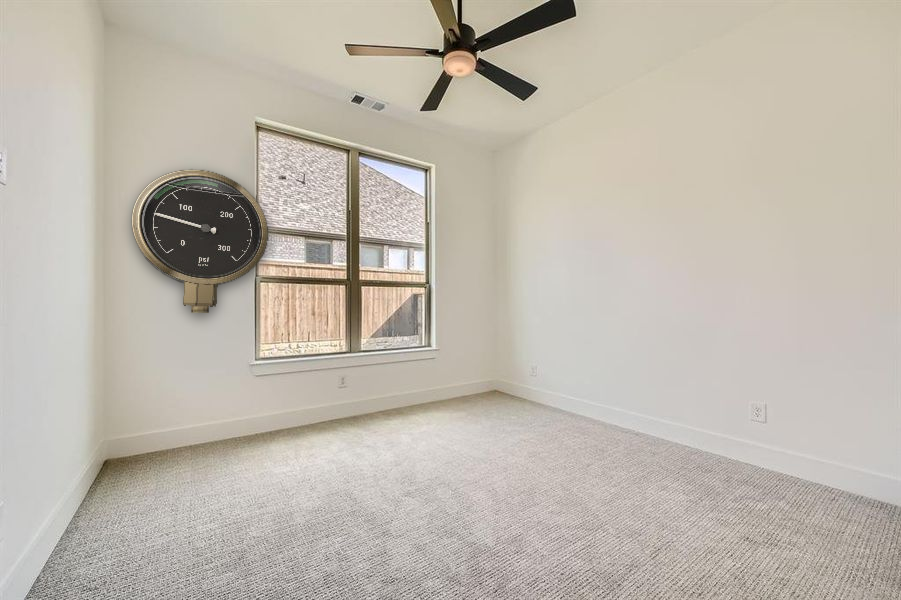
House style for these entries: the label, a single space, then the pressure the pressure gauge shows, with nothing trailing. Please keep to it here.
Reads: 60 psi
